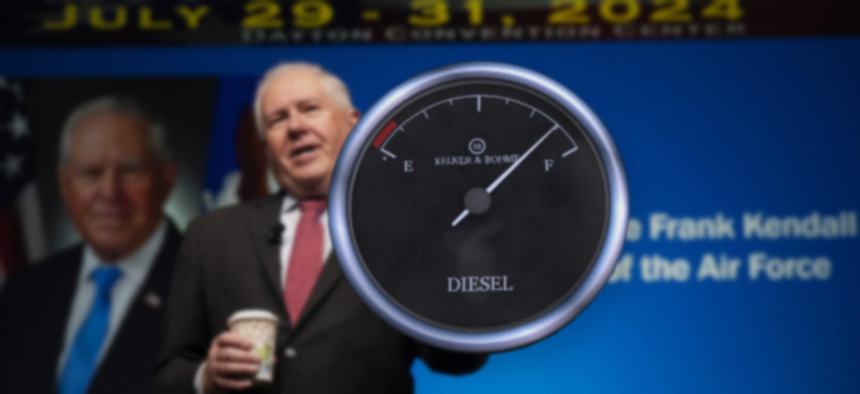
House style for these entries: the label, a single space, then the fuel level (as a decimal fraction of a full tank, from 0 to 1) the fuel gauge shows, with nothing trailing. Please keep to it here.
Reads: 0.875
